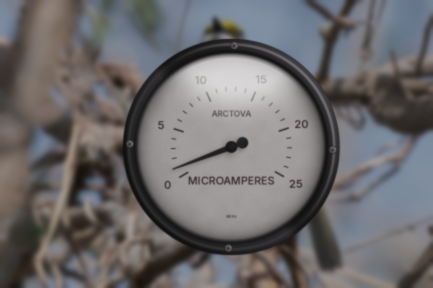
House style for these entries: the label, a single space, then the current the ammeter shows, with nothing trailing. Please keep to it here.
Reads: 1 µA
